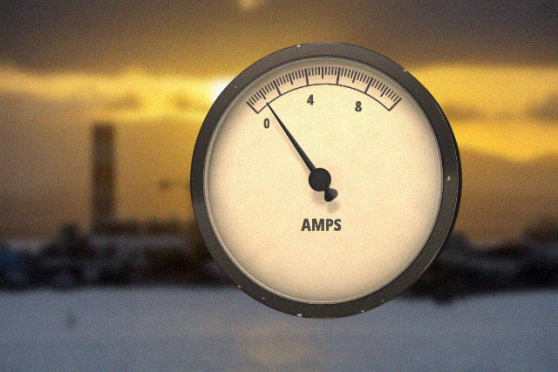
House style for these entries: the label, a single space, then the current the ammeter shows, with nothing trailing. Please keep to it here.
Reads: 1 A
